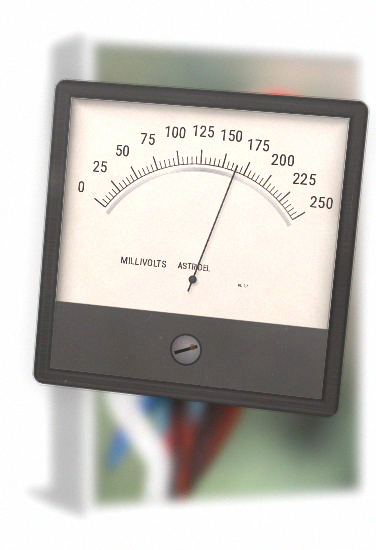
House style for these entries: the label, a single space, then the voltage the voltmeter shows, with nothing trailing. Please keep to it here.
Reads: 165 mV
